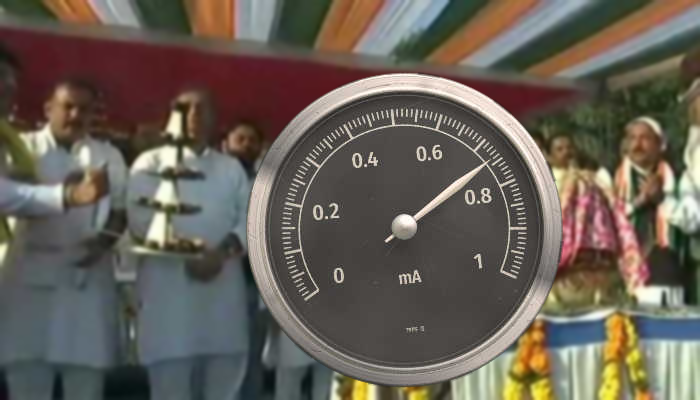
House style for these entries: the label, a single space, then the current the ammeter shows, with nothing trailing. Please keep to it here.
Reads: 0.74 mA
